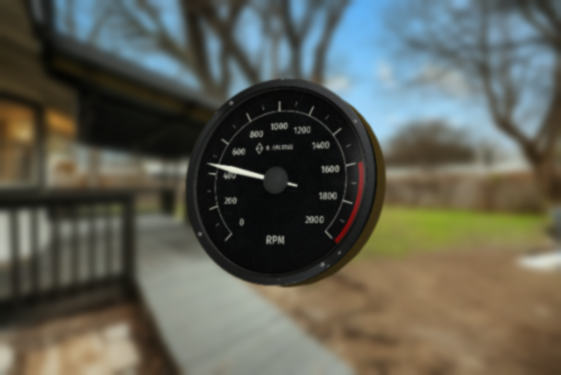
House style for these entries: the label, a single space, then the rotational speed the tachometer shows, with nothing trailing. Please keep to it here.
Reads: 450 rpm
